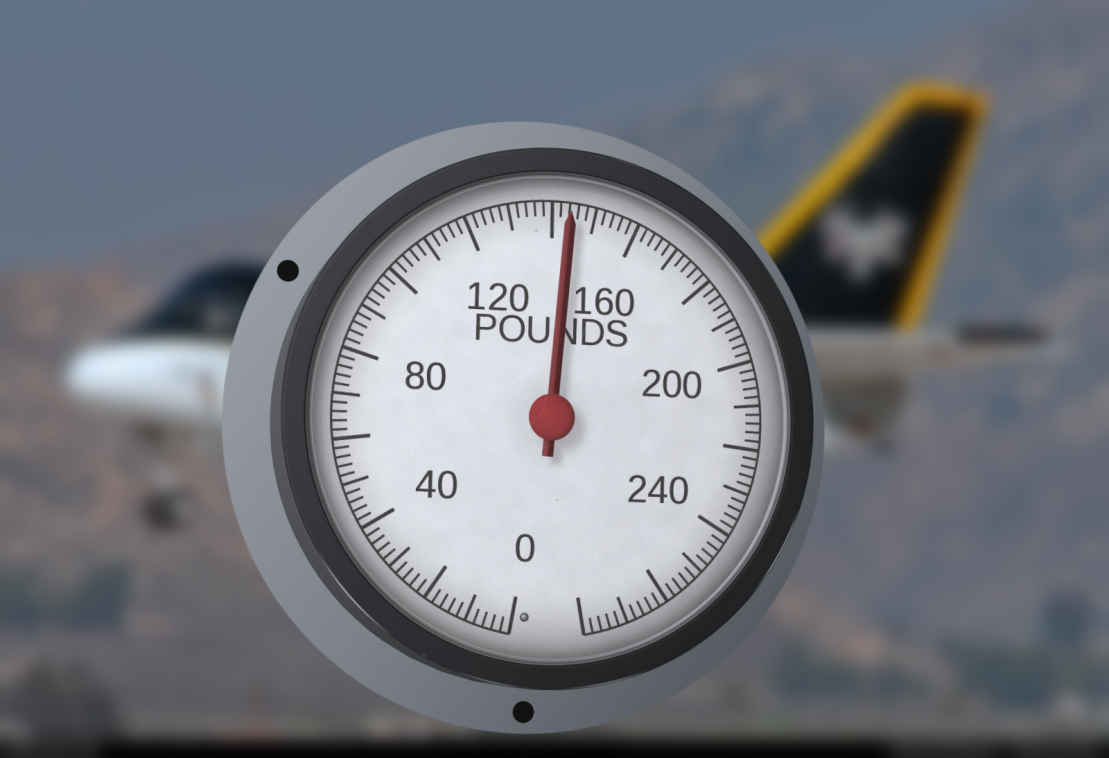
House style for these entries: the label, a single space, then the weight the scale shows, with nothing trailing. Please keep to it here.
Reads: 144 lb
